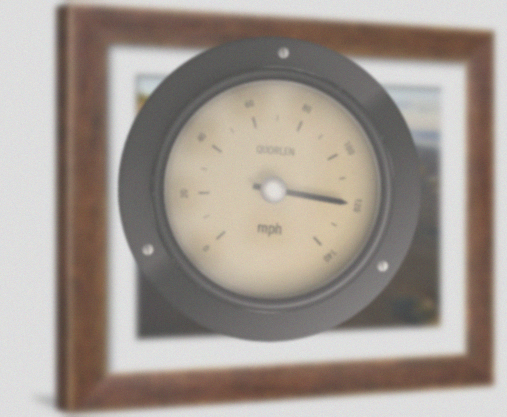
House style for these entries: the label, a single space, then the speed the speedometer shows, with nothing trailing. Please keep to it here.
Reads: 120 mph
